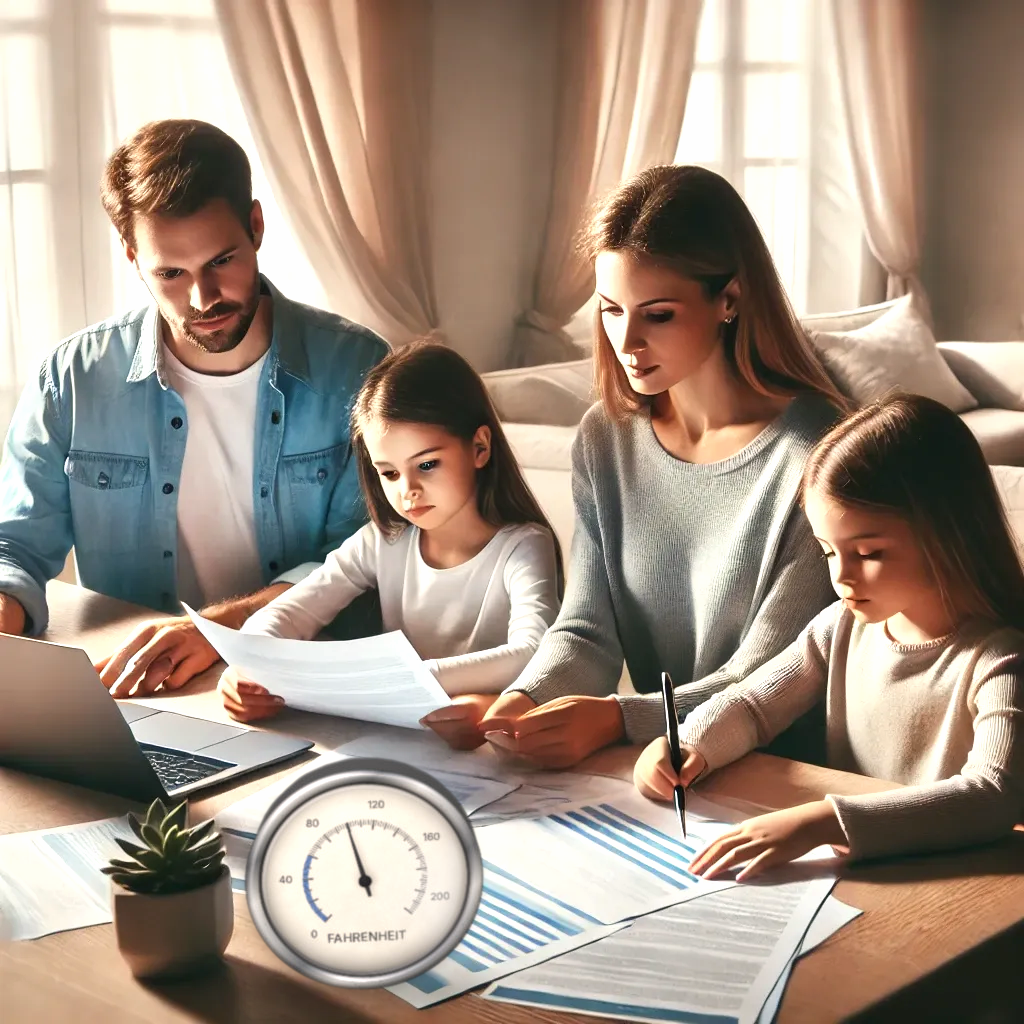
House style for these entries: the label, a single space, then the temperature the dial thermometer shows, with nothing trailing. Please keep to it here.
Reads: 100 °F
